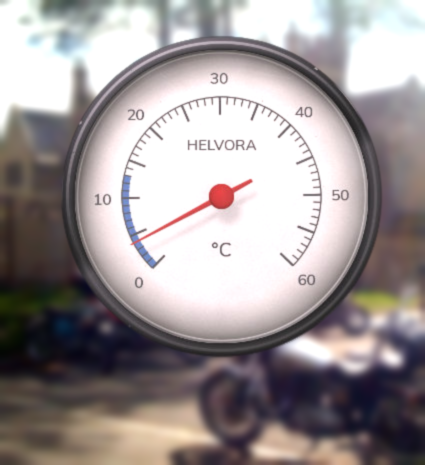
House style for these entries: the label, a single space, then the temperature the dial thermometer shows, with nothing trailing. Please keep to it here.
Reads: 4 °C
